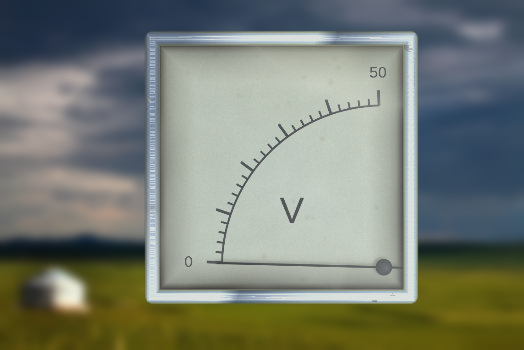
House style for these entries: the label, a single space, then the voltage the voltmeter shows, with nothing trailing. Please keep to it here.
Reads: 0 V
